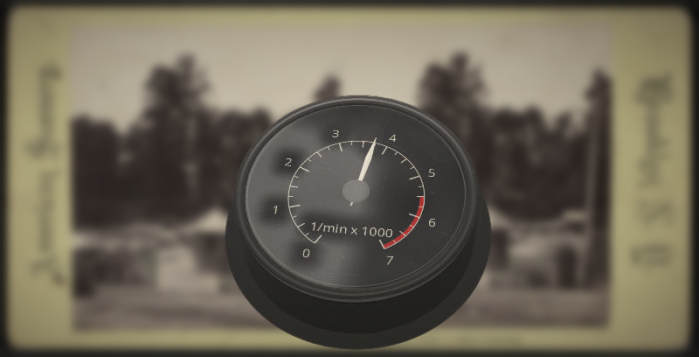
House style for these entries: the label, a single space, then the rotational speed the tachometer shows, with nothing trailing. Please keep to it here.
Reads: 3750 rpm
